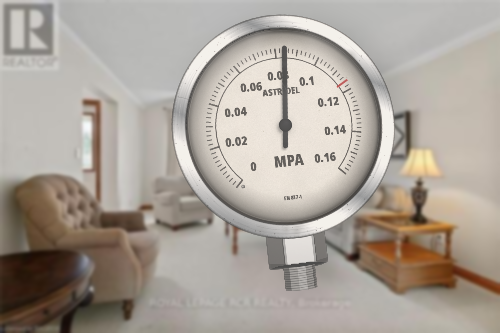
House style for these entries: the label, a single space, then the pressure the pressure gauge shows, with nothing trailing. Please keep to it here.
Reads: 0.084 MPa
